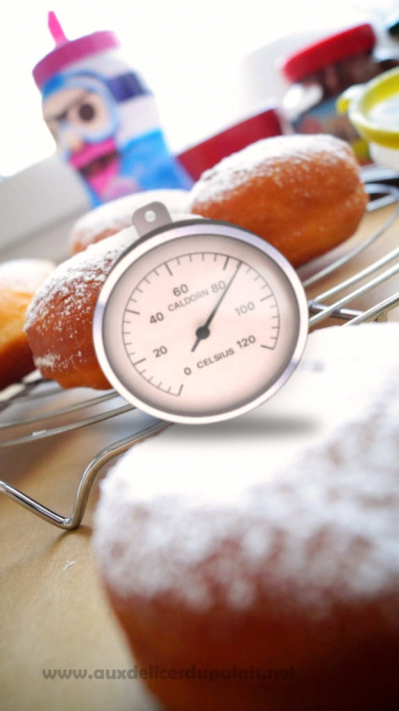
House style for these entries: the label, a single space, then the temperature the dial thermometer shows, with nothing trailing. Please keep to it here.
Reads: 84 °C
